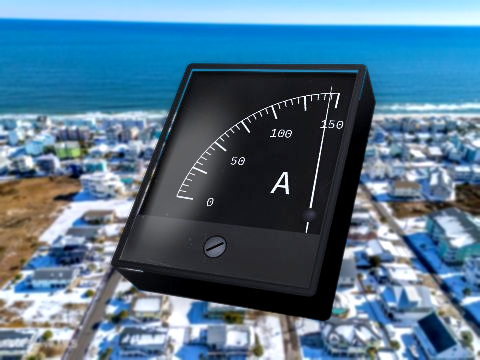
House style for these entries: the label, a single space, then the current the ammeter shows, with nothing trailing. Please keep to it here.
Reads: 145 A
